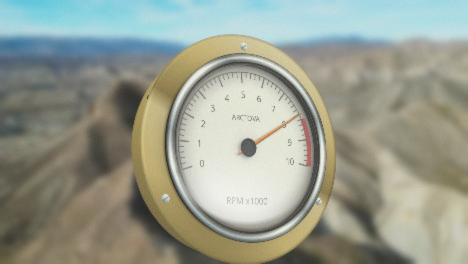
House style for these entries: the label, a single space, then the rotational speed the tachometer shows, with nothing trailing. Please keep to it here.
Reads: 8000 rpm
